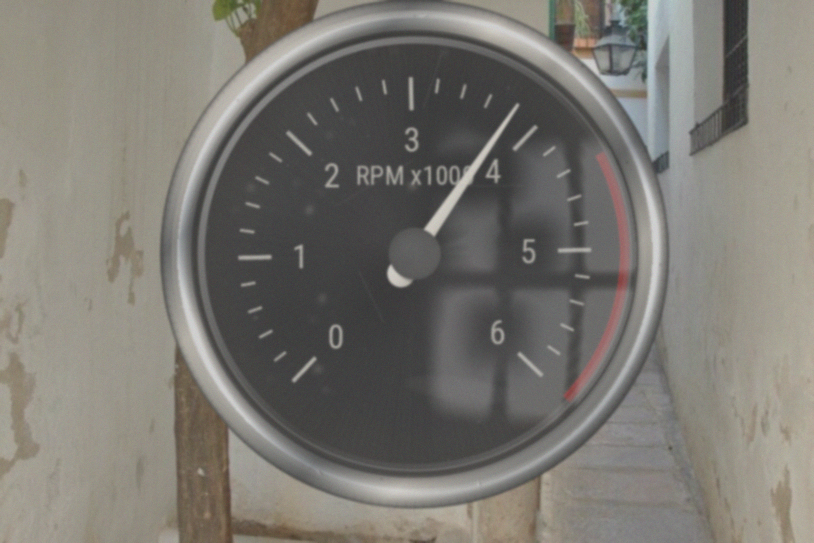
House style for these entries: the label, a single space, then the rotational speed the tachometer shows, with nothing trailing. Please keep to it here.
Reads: 3800 rpm
